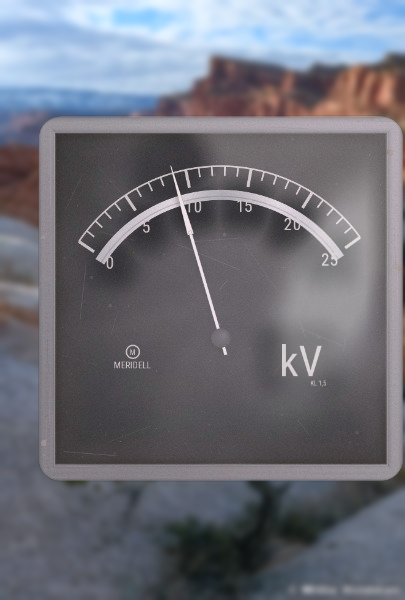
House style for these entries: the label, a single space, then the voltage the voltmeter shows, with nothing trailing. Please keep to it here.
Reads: 9 kV
